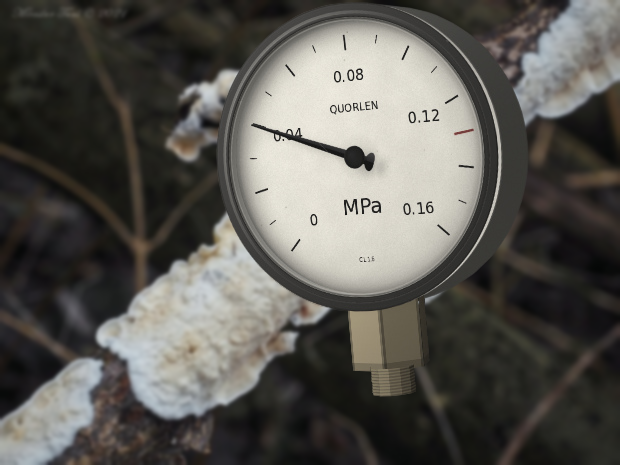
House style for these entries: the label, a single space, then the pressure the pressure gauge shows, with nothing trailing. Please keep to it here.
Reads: 0.04 MPa
